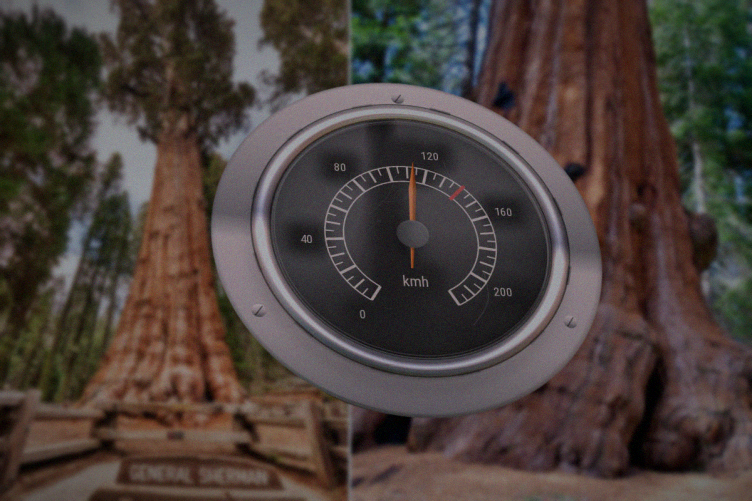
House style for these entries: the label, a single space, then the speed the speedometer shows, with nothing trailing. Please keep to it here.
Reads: 112.5 km/h
